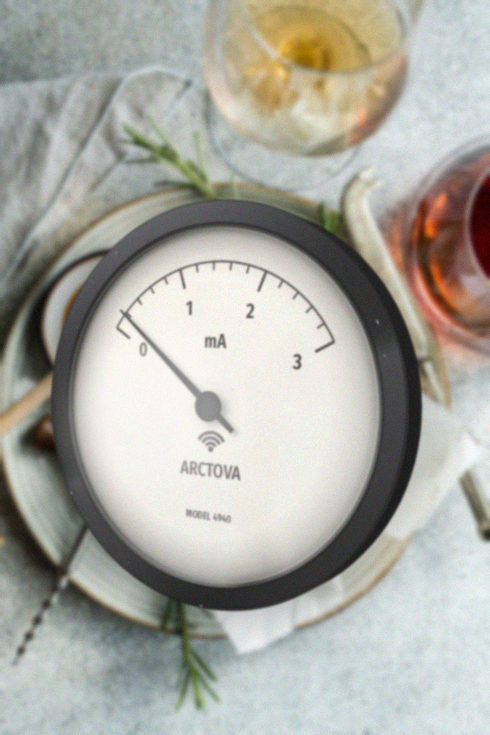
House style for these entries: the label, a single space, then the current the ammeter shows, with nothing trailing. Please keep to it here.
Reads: 0.2 mA
